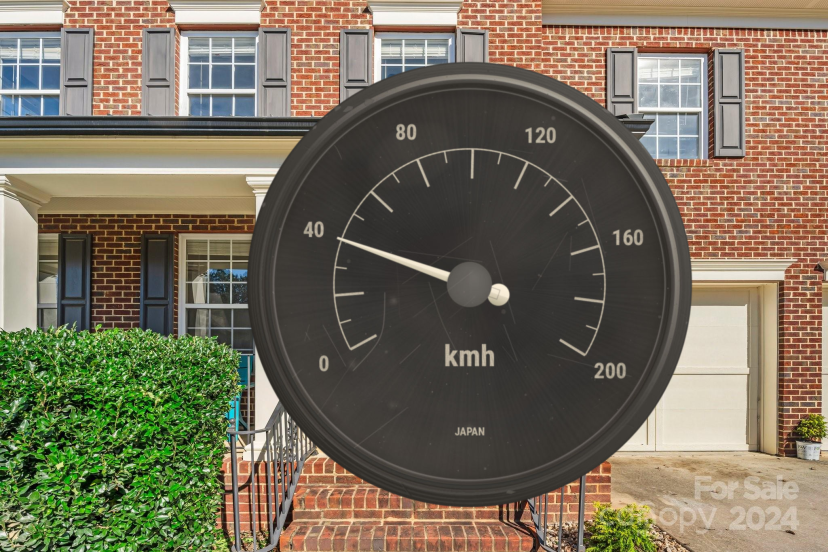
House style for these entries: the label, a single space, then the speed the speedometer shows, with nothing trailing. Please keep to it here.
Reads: 40 km/h
